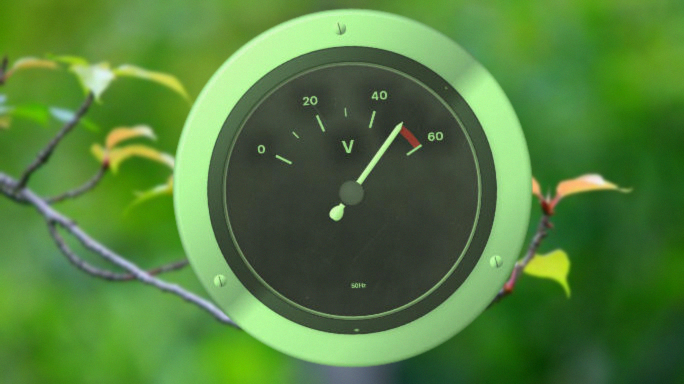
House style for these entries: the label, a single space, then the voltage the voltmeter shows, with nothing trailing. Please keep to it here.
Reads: 50 V
